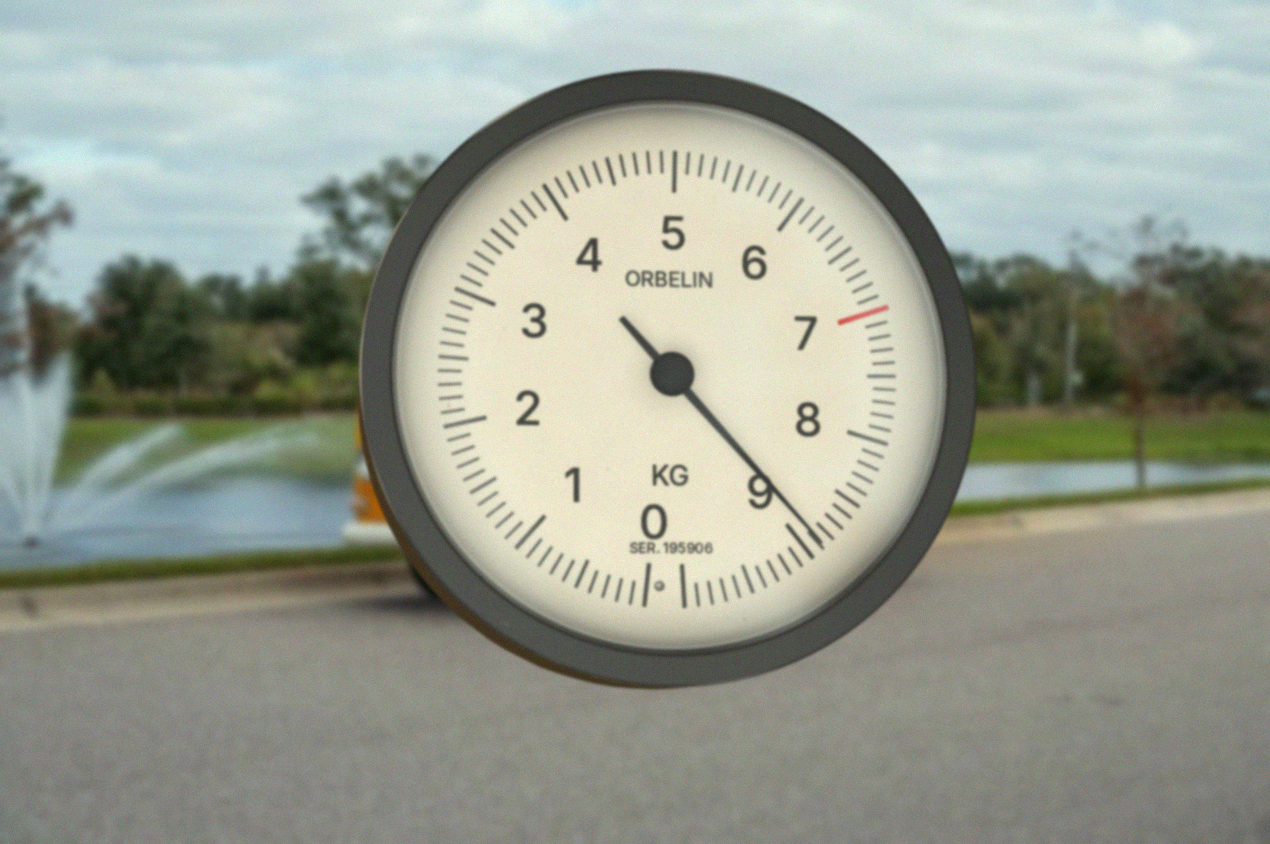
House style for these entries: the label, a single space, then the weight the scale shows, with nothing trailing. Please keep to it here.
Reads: 8.9 kg
